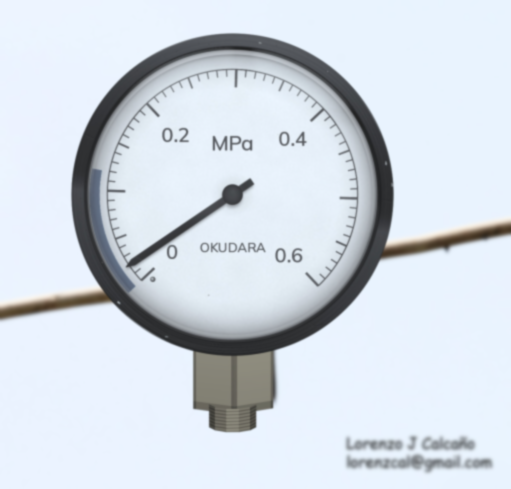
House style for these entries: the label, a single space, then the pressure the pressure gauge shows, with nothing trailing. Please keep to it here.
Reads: 0.02 MPa
